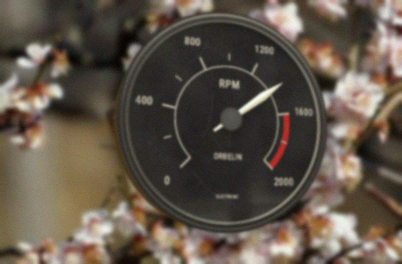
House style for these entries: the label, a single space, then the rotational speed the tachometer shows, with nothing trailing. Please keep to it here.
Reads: 1400 rpm
